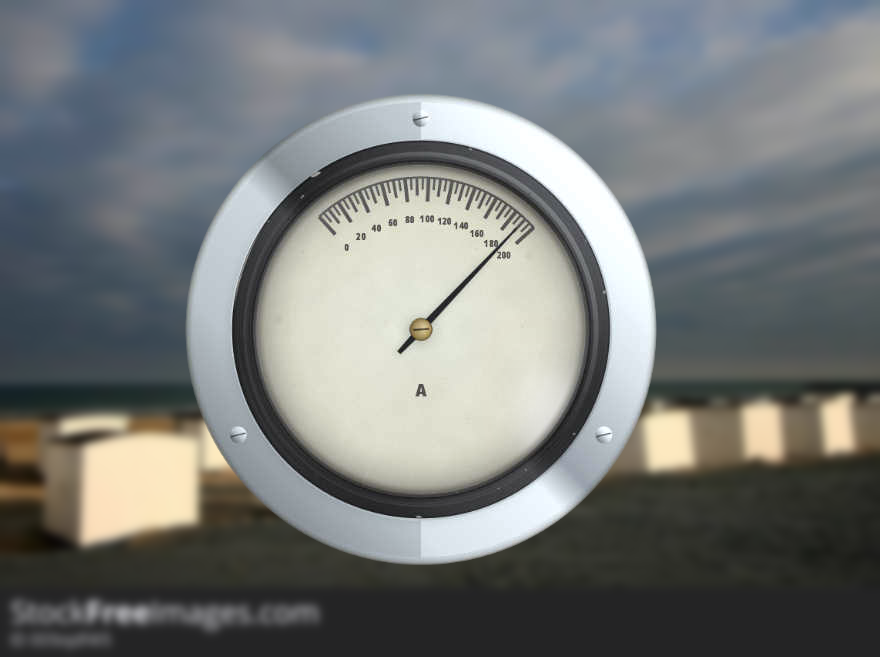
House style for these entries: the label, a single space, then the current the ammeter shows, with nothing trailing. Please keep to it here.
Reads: 190 A
